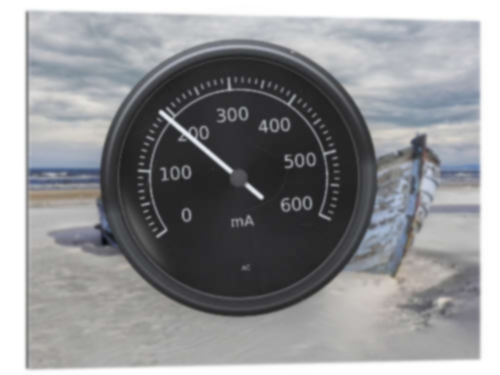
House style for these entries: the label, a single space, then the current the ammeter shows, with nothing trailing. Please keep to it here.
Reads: 190 mA
